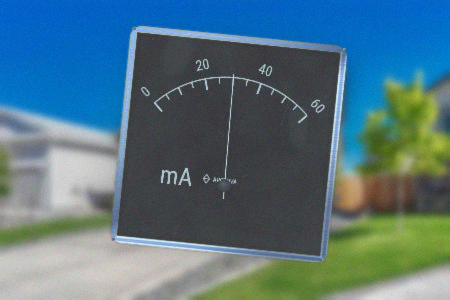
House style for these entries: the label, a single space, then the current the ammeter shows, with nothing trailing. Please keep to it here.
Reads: 30 mA
